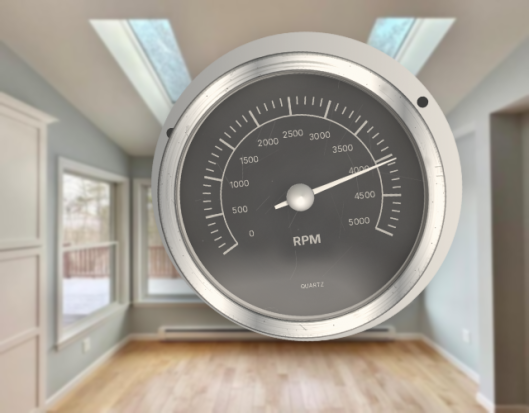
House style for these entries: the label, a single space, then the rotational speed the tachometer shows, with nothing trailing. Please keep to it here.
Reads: 4050 rpm
